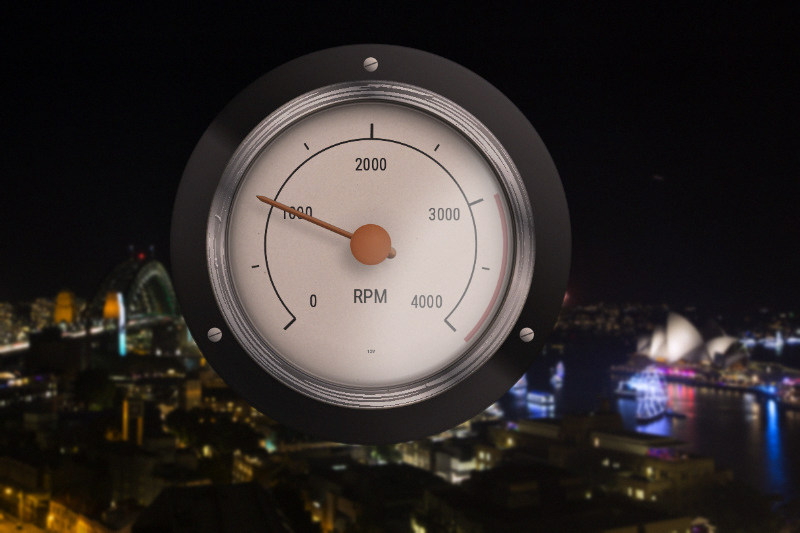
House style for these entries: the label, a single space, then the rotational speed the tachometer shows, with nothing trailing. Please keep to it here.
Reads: 1000 rpm
